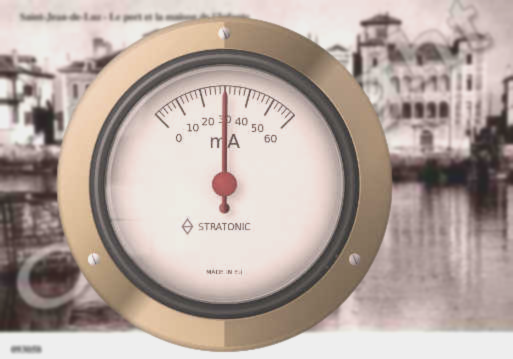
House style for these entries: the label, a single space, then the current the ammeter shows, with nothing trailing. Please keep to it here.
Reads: 30 mA
